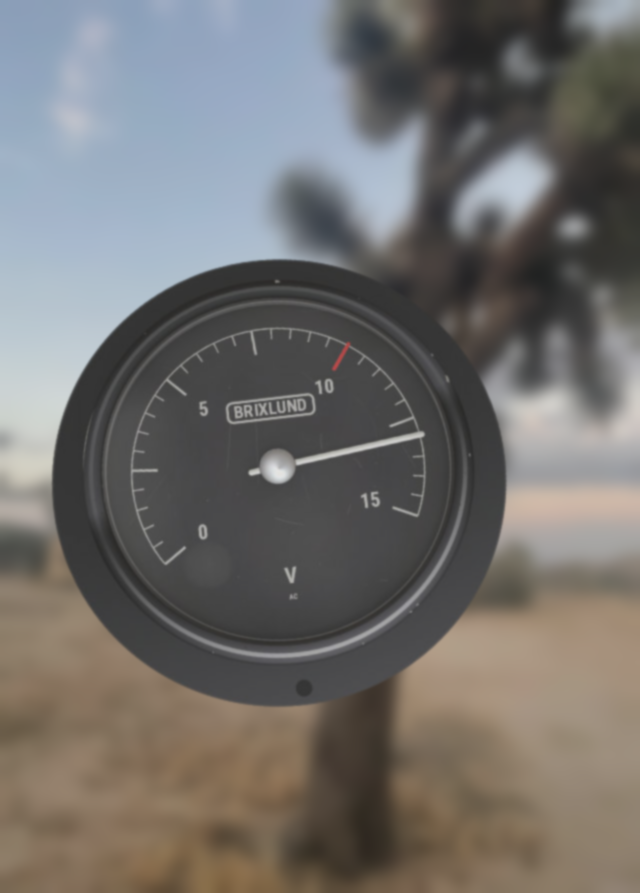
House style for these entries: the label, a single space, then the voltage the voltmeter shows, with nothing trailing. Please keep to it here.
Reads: 13 V
